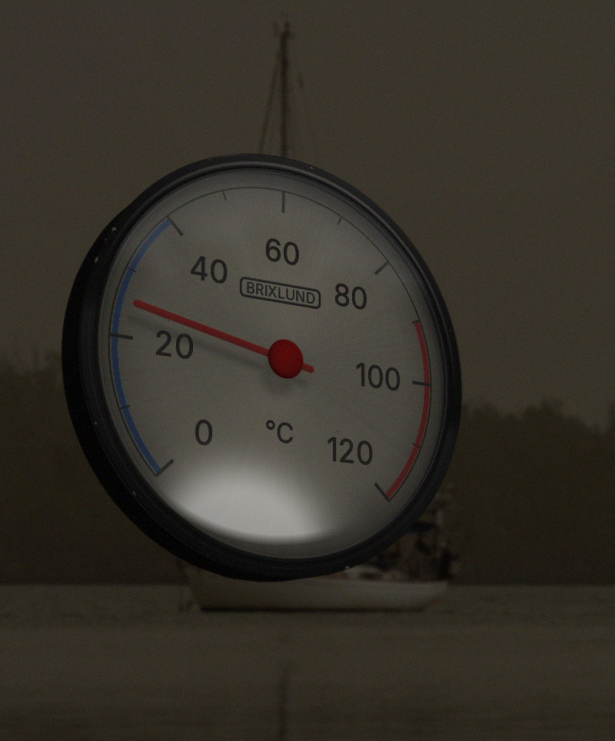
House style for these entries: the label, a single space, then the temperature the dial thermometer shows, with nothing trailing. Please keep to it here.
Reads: 25 °C
